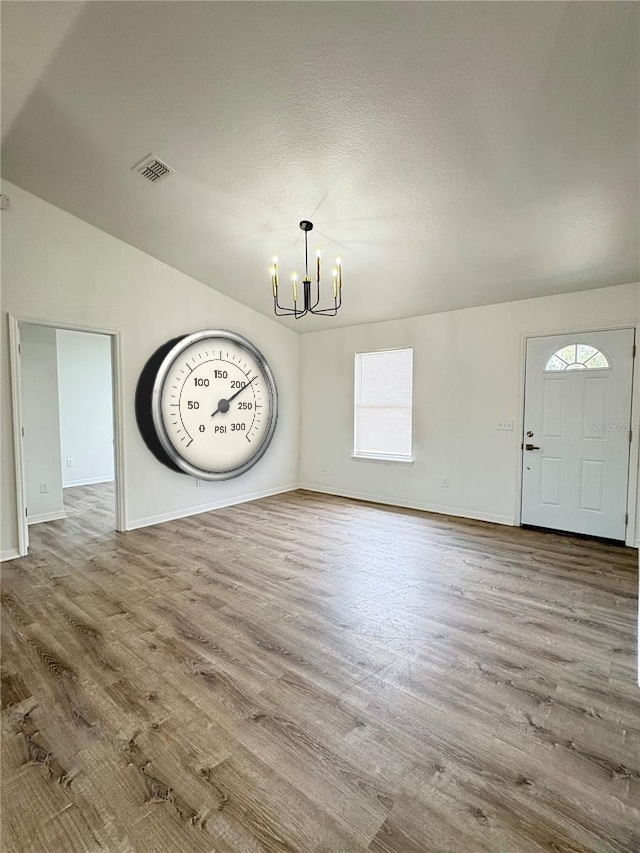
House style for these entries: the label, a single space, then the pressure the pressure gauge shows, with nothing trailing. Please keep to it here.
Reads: 210 psi
